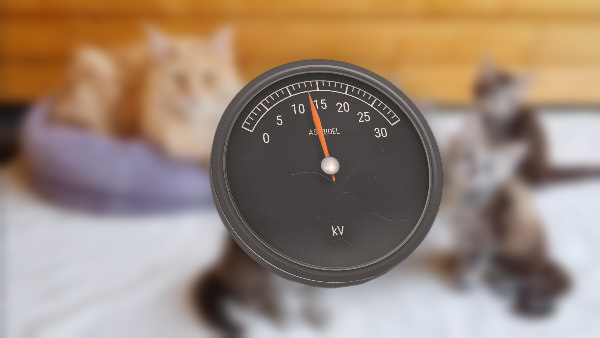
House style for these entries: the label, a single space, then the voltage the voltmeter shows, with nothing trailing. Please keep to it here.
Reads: 13 kV
